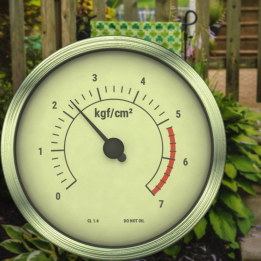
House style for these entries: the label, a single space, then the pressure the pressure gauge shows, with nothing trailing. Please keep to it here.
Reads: 2.3 kg/cm²
